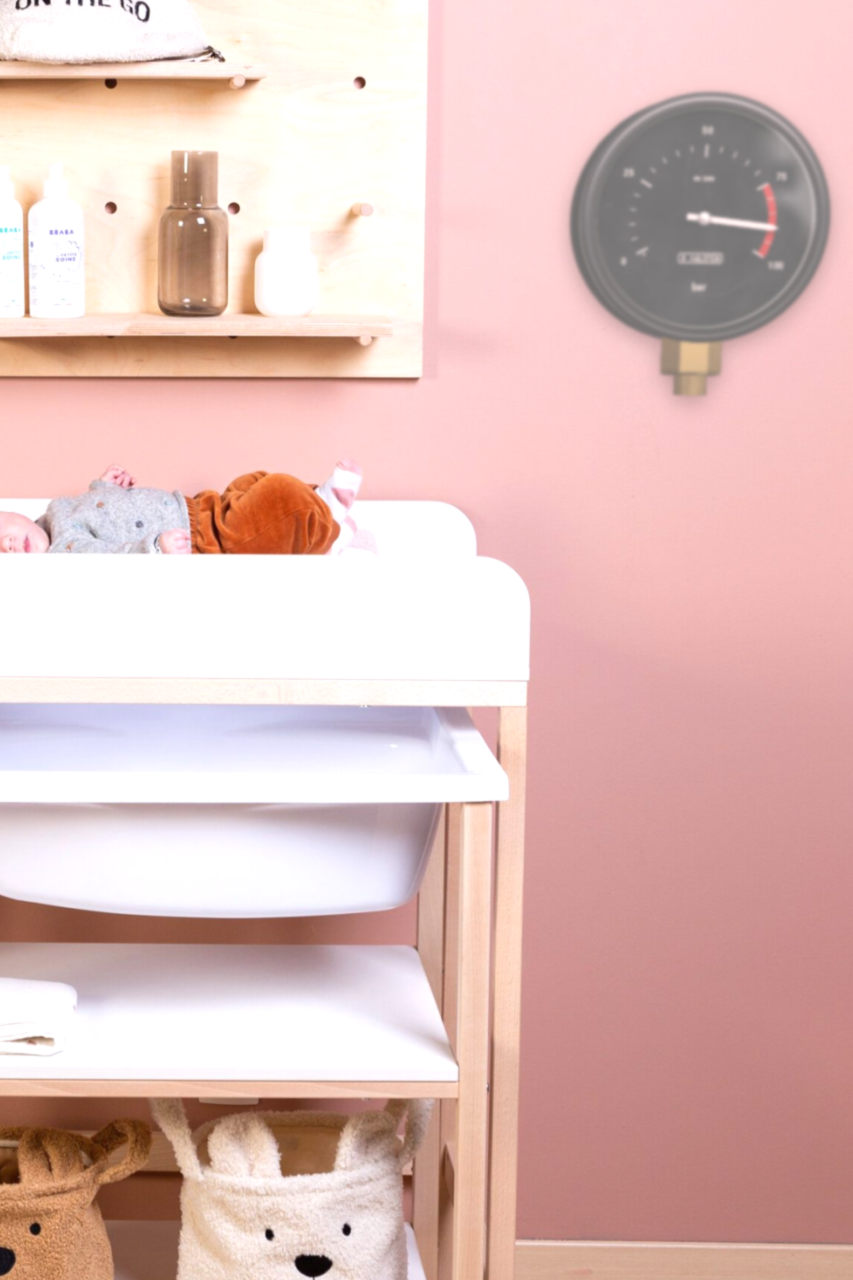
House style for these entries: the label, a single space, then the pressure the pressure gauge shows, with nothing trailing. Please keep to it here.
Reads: 90 bar
